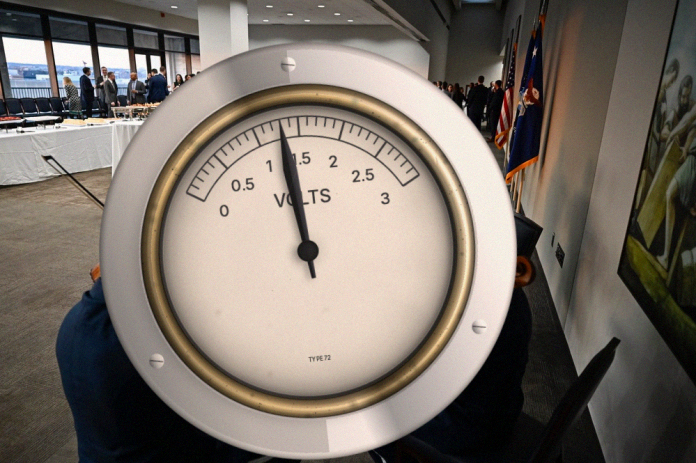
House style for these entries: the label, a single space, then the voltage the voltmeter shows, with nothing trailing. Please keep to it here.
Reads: 1.3 V
